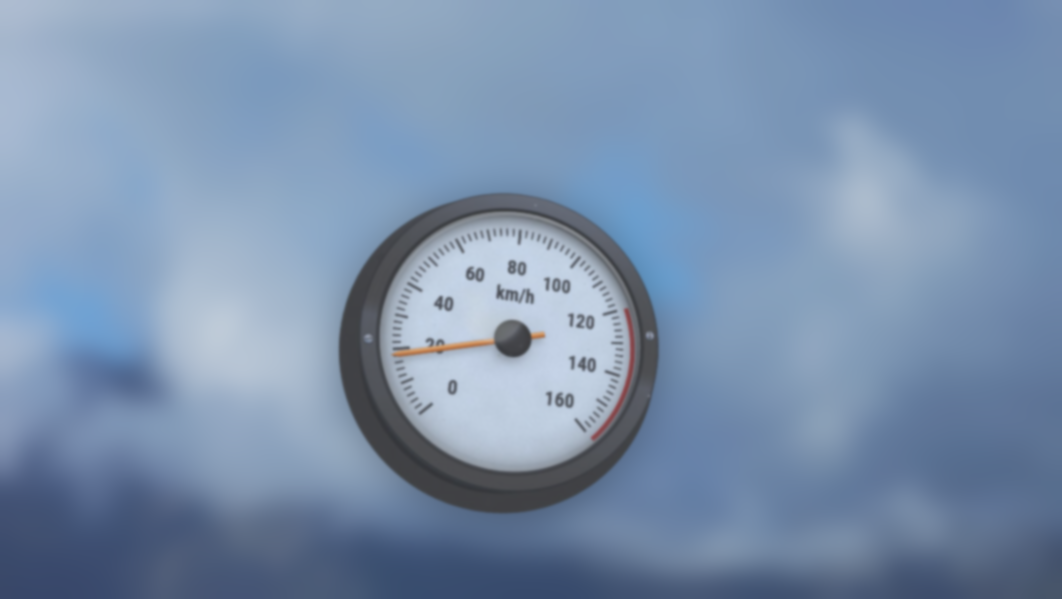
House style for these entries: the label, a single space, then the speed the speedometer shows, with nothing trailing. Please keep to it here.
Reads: 18 km/h
